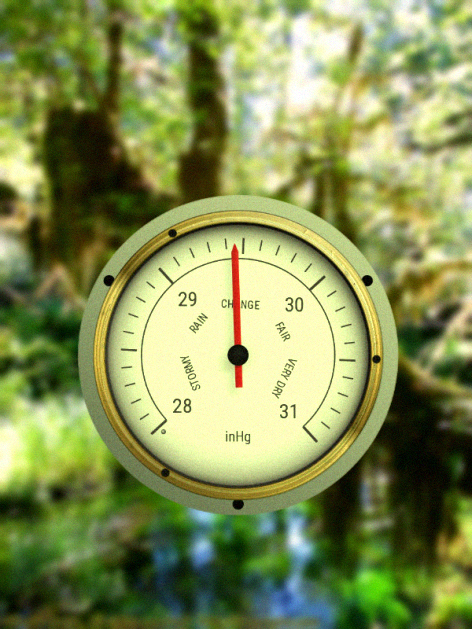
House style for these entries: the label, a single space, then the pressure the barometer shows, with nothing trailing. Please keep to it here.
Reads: 29.45 inHg
